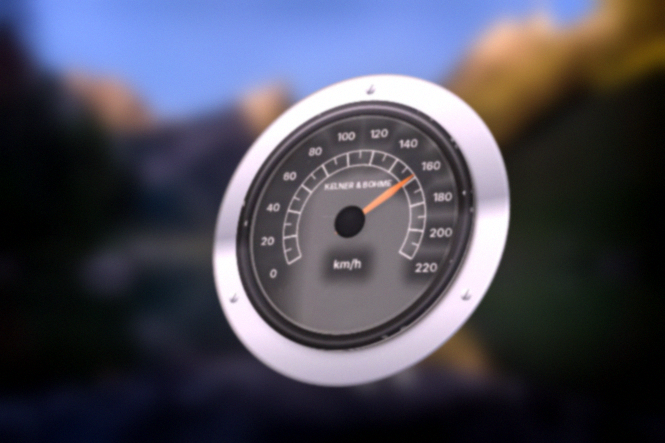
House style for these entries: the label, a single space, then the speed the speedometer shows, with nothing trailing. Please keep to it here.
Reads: 160 km/h
